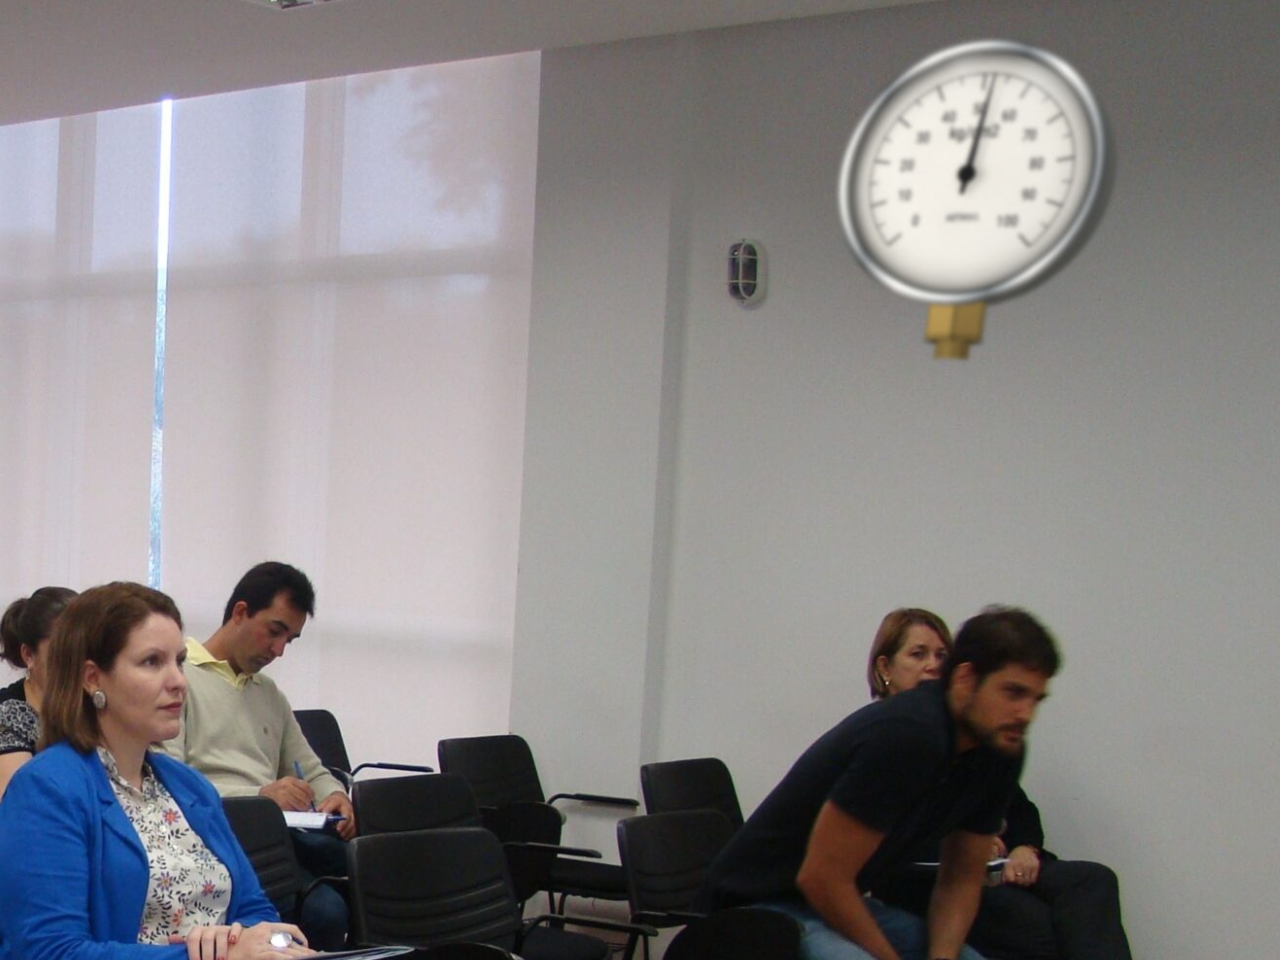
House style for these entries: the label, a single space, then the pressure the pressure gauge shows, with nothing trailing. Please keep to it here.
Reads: 52.5 kg/cm²
